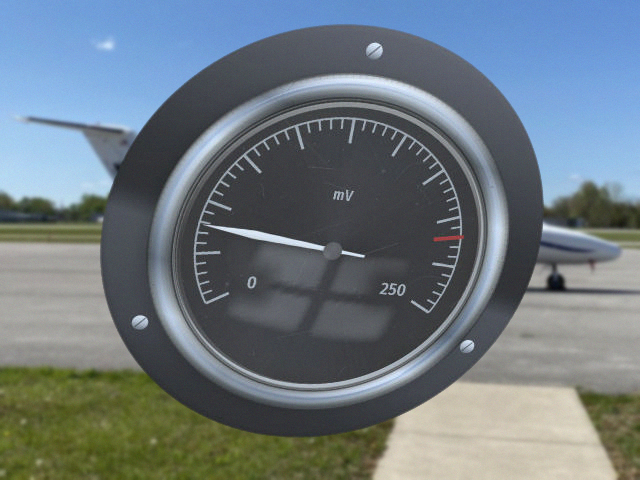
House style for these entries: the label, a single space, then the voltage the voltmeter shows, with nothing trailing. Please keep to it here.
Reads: 40 mV
